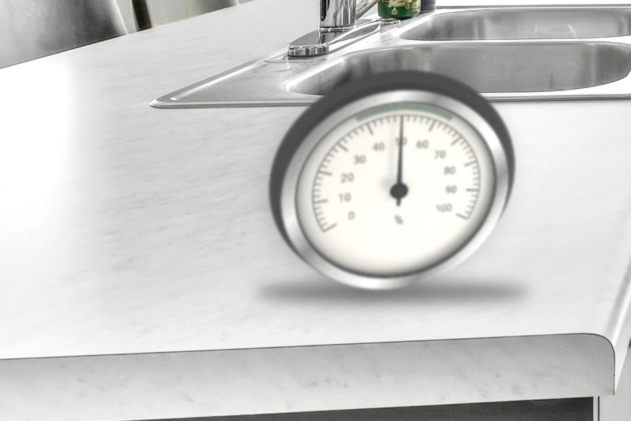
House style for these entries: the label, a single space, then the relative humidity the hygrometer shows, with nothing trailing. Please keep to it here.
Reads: 50 %
